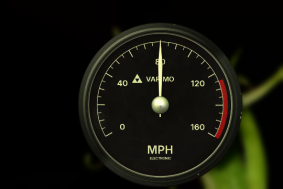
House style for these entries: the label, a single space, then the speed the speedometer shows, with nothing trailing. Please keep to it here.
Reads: 80 mph
